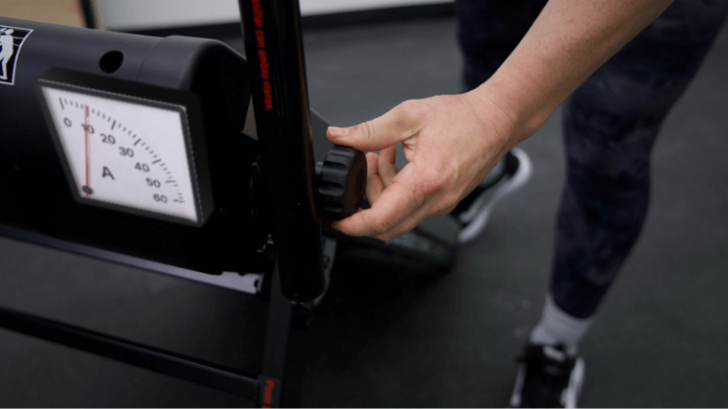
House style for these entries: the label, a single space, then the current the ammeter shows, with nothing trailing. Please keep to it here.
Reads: 10 A
